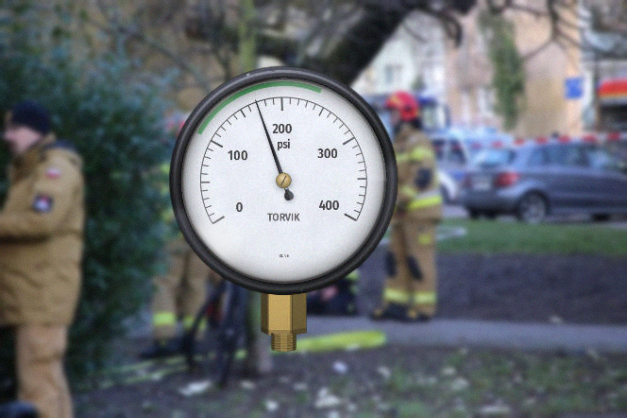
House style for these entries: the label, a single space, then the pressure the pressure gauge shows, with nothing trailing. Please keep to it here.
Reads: 170 psi
